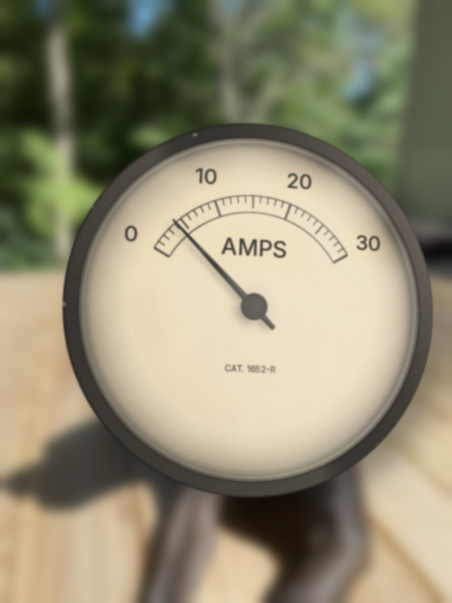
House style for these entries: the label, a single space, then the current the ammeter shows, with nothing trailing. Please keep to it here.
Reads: 4 A
